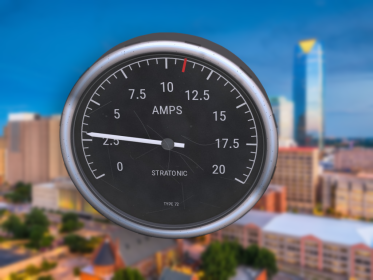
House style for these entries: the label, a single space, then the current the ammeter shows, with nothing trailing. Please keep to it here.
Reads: 3 A
